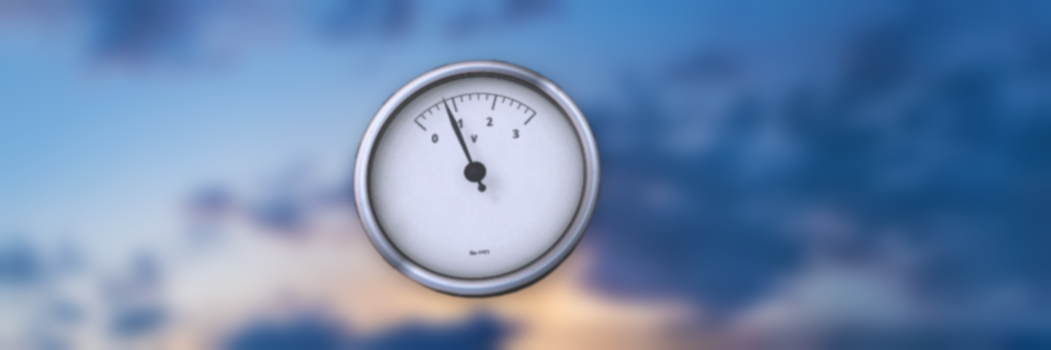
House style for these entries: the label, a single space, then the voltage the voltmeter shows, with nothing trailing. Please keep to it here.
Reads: 0.8 V
